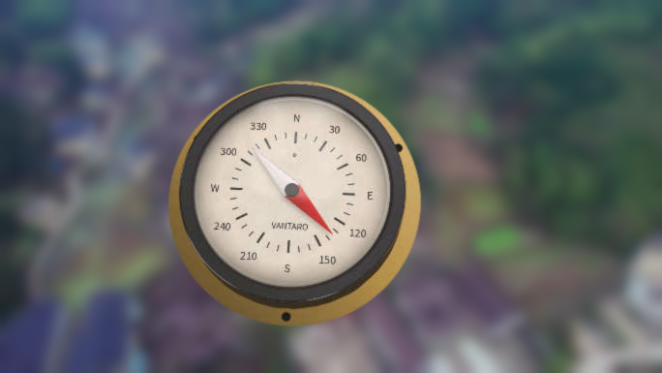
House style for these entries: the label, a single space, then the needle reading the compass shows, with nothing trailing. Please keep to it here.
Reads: 135 °
